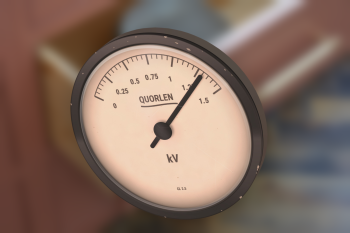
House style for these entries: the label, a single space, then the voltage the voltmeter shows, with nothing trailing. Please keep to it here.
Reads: 1.3 kV
